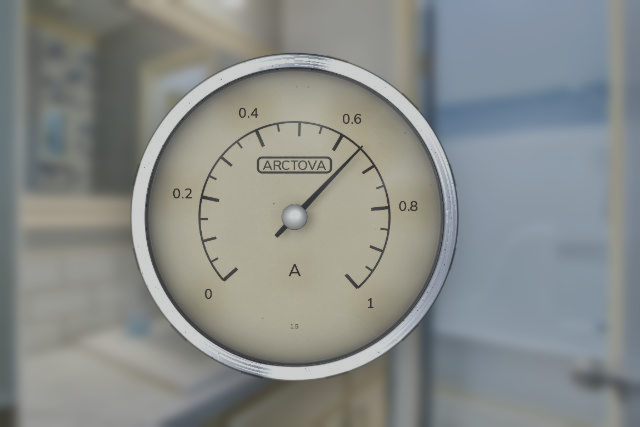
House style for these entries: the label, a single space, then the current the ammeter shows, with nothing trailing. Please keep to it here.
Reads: 0.65 A
